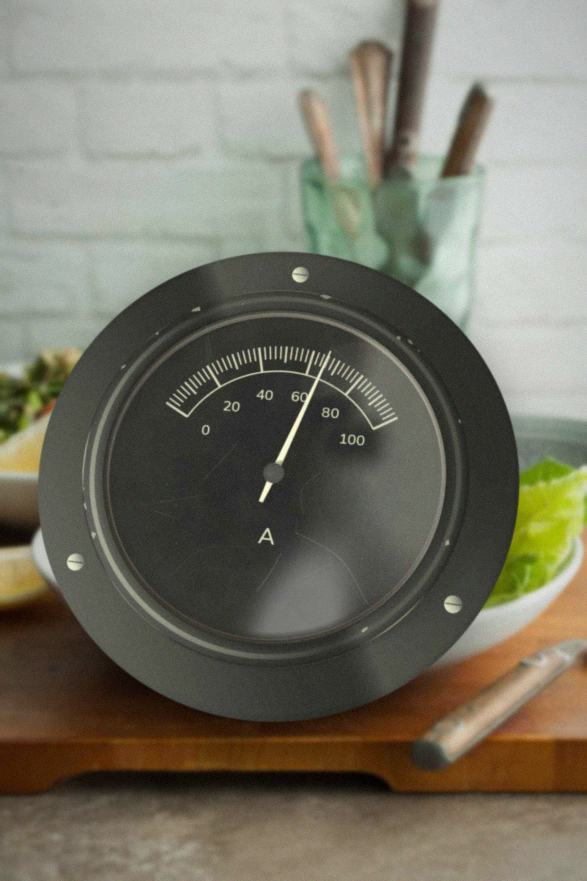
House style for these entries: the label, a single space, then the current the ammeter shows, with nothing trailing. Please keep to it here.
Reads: 66 A
